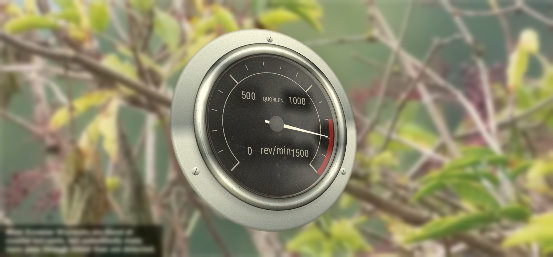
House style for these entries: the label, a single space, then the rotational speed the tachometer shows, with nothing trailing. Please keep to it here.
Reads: 1300 rpm
